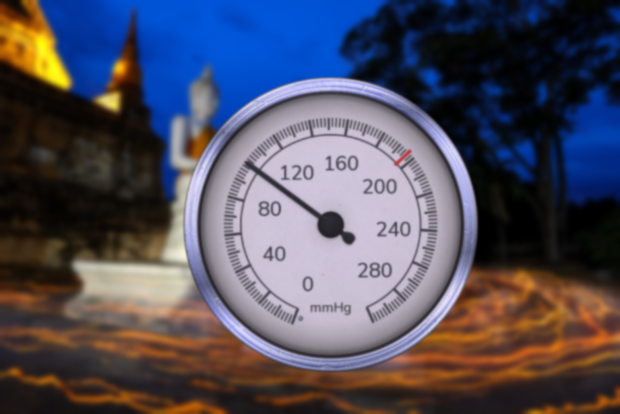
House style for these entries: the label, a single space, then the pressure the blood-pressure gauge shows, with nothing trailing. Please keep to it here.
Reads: 100 mmHg
